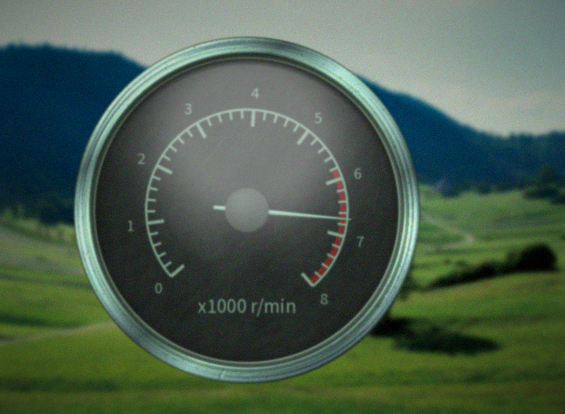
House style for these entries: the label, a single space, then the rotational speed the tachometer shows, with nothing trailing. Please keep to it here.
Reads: 6700 rpm
